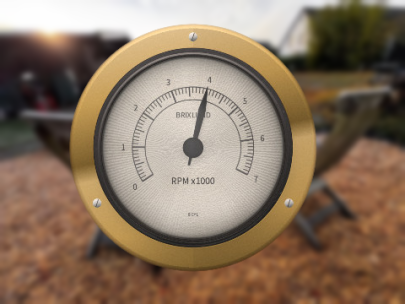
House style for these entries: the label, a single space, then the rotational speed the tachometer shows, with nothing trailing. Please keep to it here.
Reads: 4000 rpm
